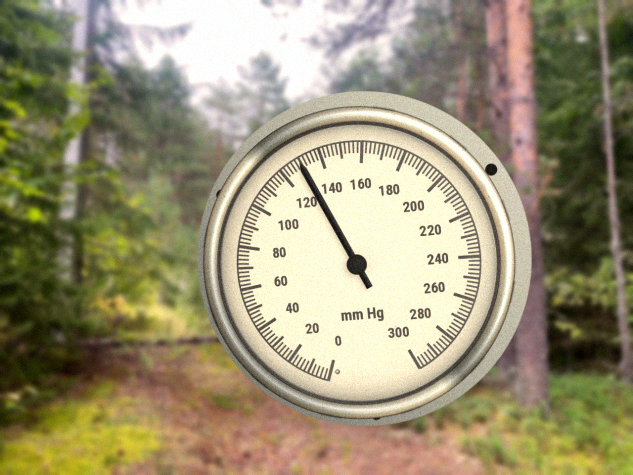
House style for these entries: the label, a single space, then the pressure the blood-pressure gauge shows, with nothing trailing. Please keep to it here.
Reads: 130 mmHg
